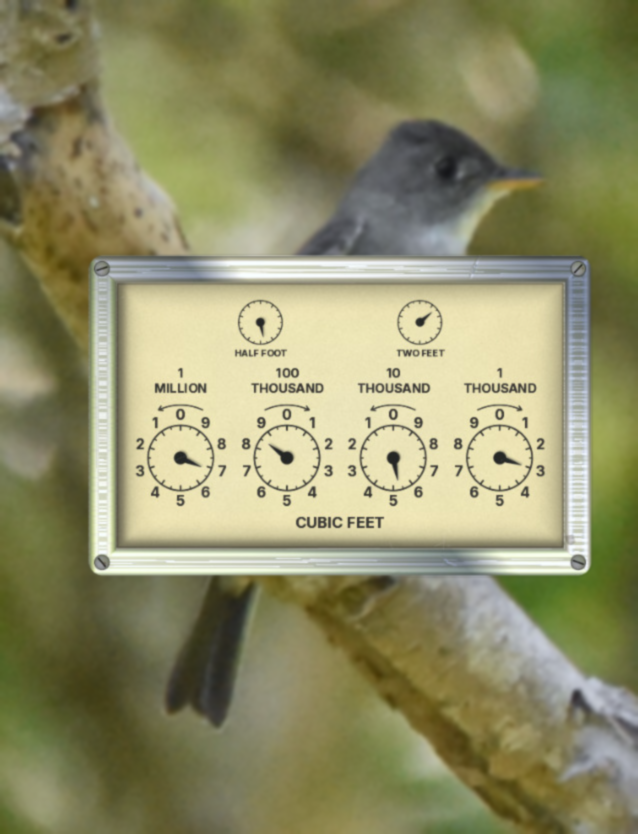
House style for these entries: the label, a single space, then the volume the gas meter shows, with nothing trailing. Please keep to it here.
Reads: 685300 ft³
